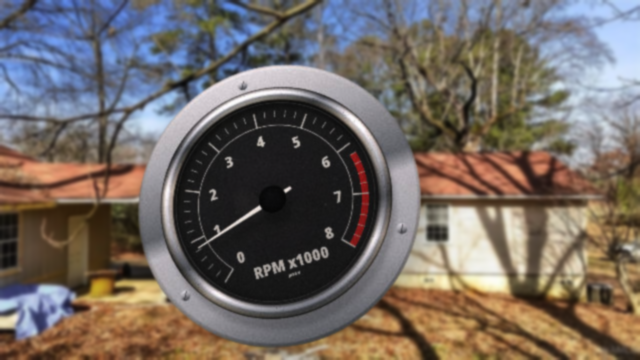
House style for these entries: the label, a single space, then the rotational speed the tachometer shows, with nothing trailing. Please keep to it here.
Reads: 800 rpm
